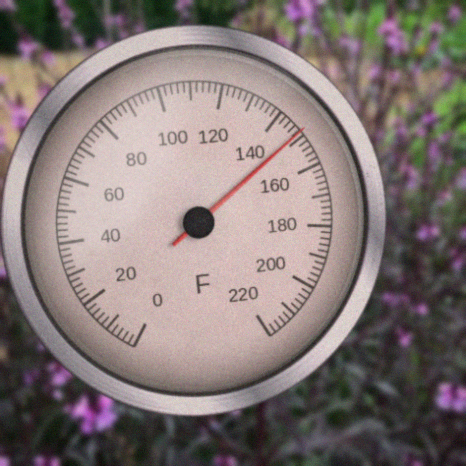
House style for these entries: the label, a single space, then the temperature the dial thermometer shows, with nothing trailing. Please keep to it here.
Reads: 148 °F
